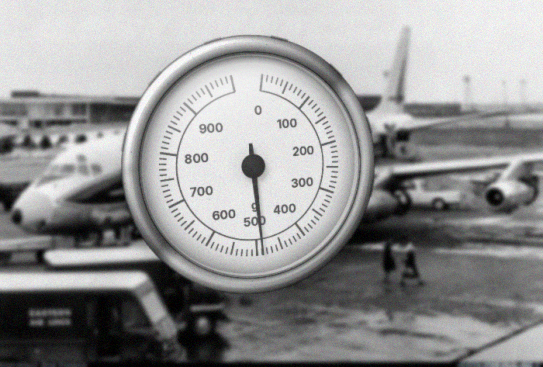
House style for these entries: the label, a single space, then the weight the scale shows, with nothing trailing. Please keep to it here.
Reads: 490 g
